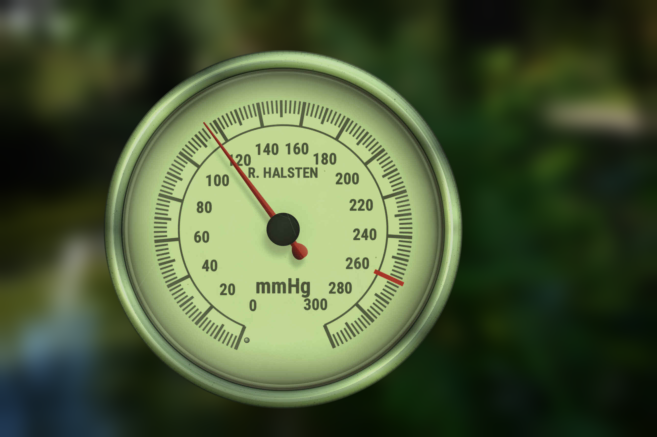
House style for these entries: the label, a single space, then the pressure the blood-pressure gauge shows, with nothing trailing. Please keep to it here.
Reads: 116 mmHg
